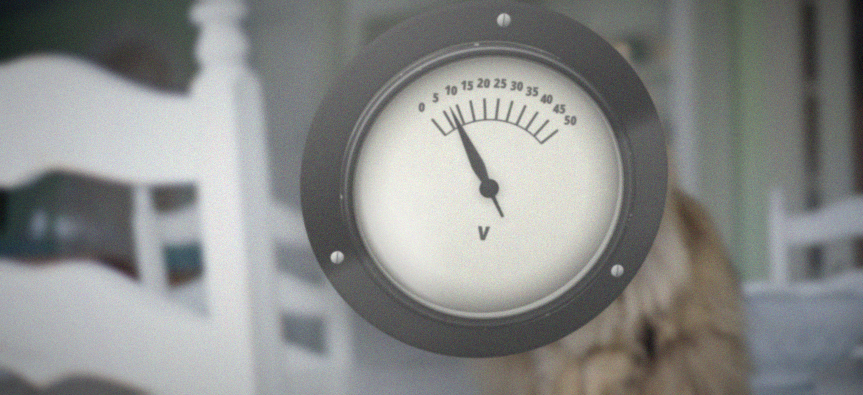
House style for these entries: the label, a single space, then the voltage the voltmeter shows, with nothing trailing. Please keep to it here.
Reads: 7.5 V
